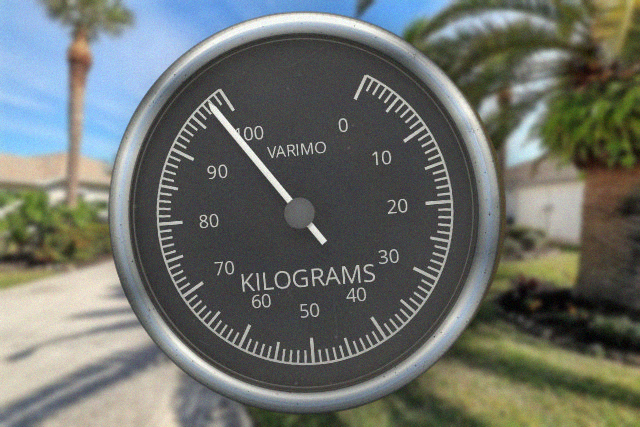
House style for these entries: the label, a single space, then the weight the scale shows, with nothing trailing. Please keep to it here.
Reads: 98 kg
